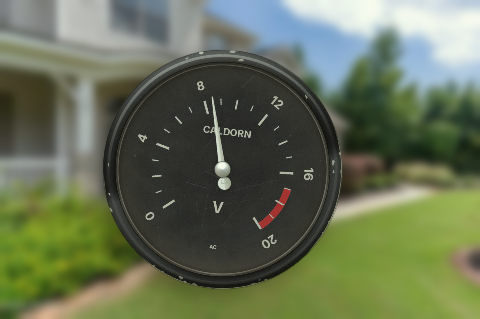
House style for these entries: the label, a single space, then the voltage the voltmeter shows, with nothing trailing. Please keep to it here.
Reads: 8.5 V
